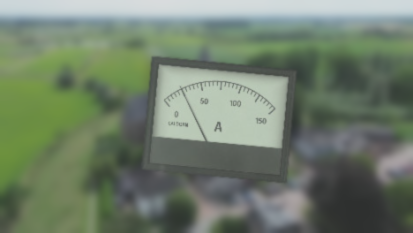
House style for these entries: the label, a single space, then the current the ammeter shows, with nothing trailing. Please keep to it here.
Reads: 25 A
